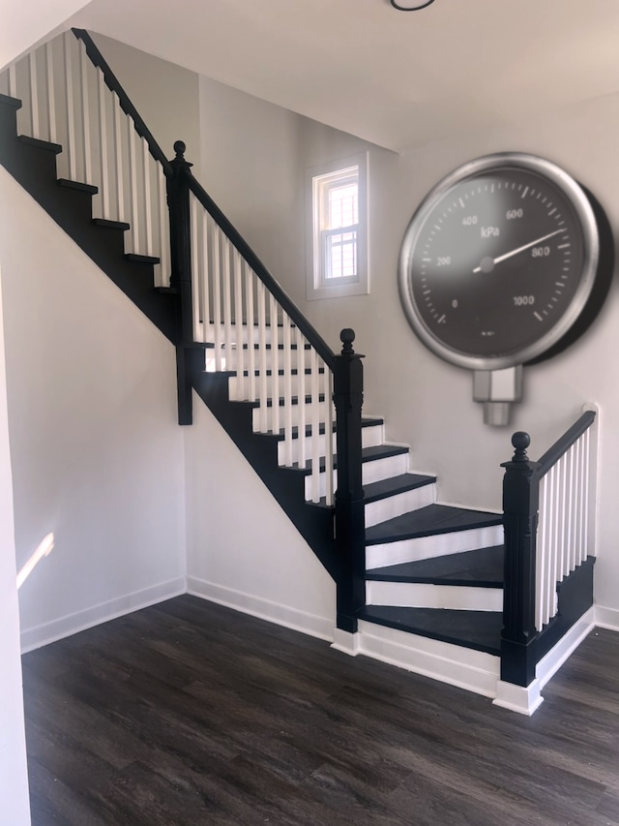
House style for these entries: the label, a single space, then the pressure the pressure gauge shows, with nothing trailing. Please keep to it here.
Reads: 760 kPa
